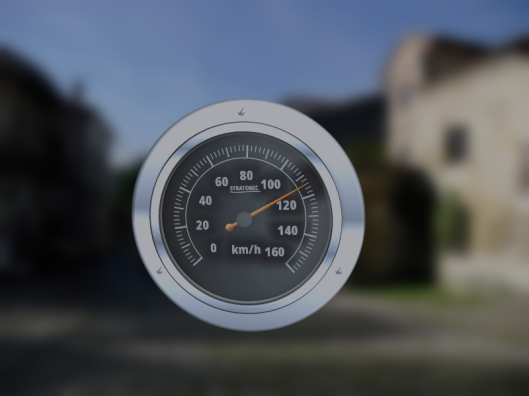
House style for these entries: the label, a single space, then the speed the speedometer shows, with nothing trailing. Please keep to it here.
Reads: 114 km/h
